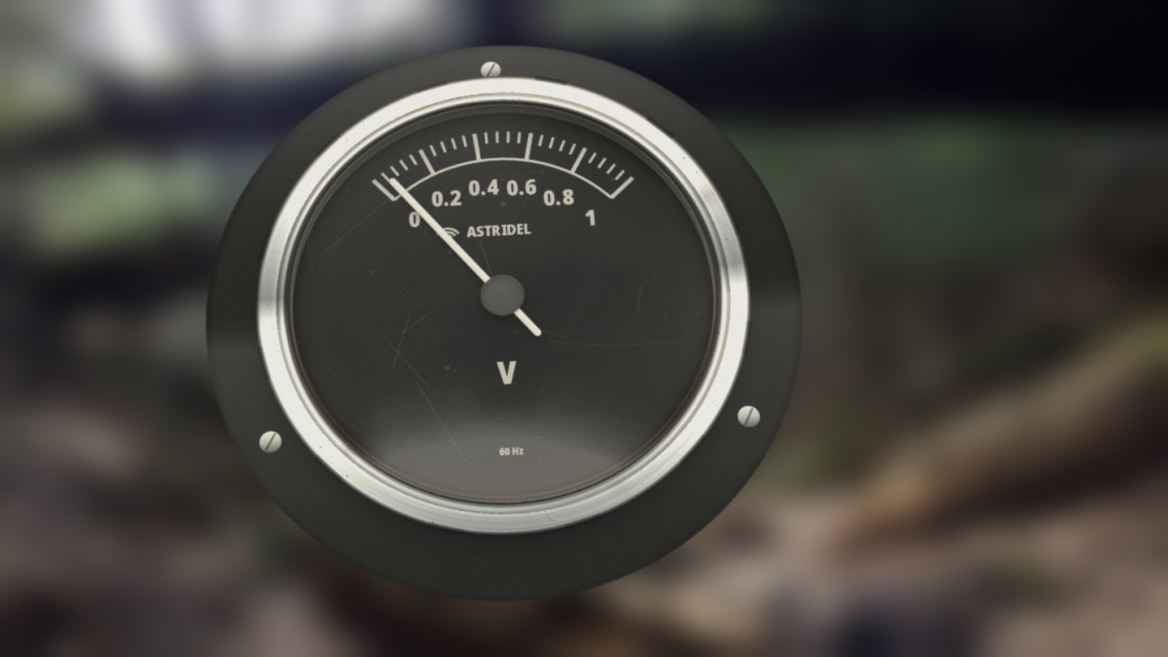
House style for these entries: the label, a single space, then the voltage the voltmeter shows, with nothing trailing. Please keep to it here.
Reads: 0.04 V
